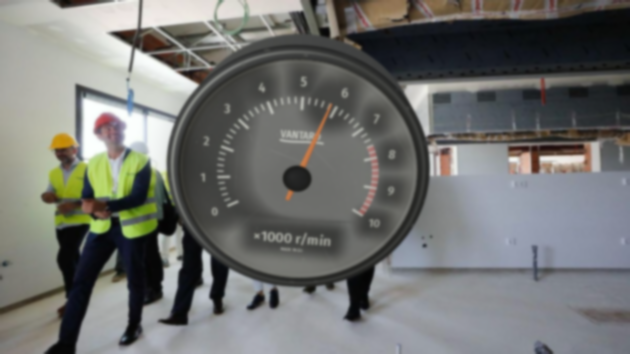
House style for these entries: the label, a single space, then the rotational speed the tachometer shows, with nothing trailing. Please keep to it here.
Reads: 5800 rpm
